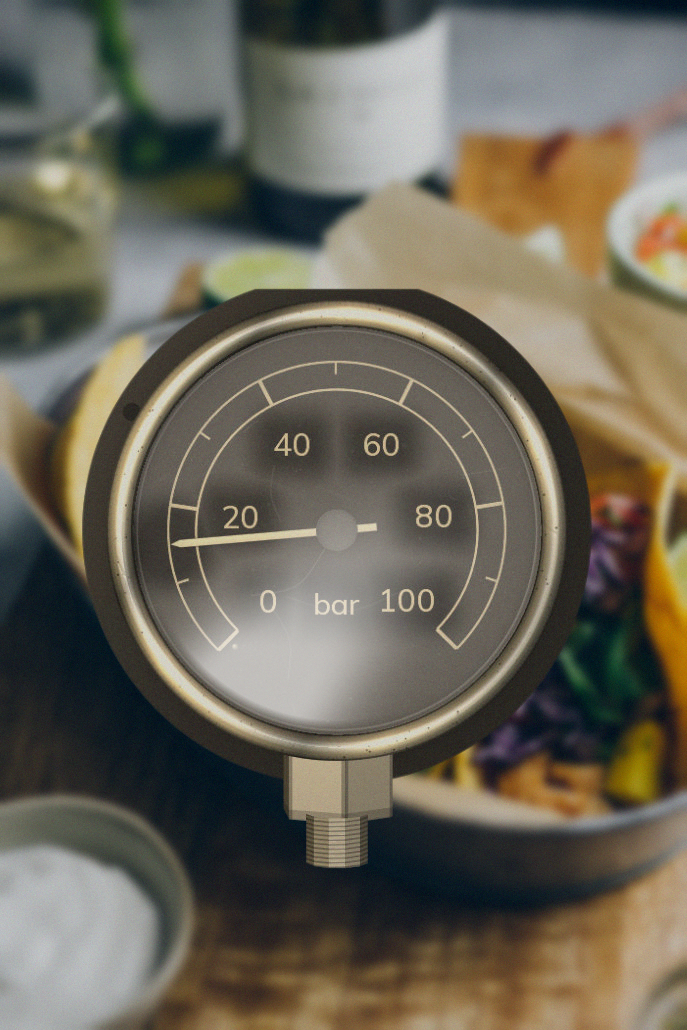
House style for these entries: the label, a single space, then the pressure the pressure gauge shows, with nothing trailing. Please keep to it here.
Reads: 15 bar
